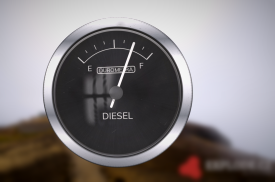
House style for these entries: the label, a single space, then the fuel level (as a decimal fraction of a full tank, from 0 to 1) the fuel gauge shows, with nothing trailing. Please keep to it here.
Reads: 0.75
